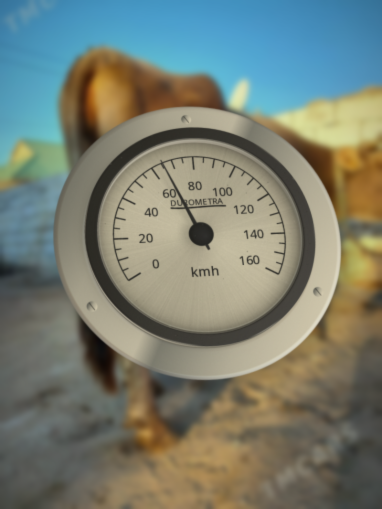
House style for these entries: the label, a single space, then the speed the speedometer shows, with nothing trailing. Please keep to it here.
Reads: 65 km/h
